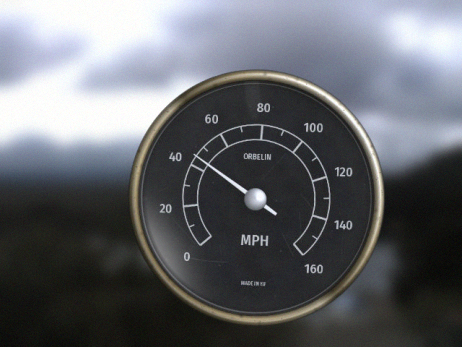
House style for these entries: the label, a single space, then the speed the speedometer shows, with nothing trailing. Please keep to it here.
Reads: 45 mph
